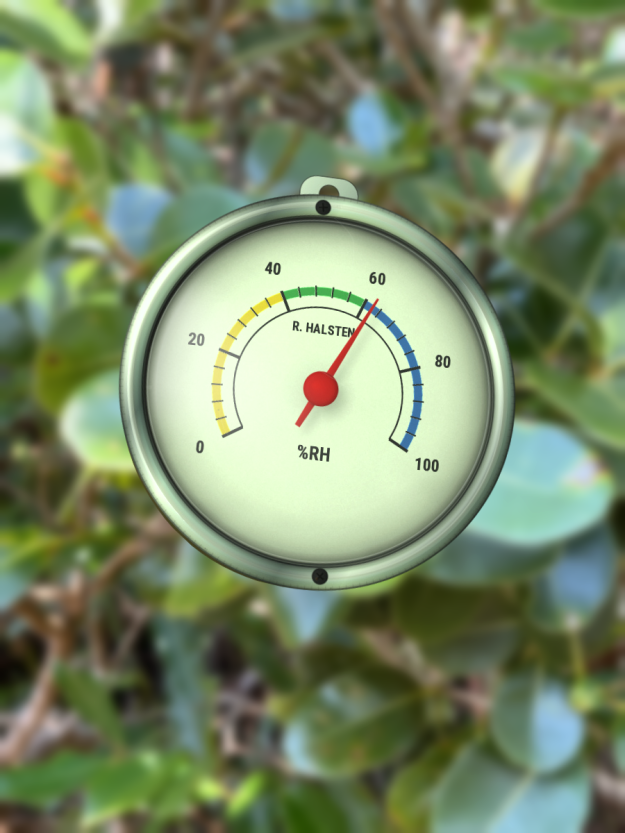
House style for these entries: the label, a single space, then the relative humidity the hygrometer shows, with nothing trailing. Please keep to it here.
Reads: 62 %
